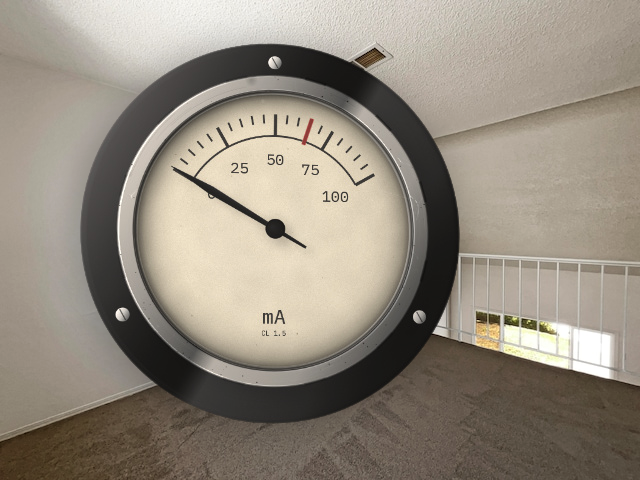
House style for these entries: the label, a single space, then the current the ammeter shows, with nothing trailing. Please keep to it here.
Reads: 0 mA
